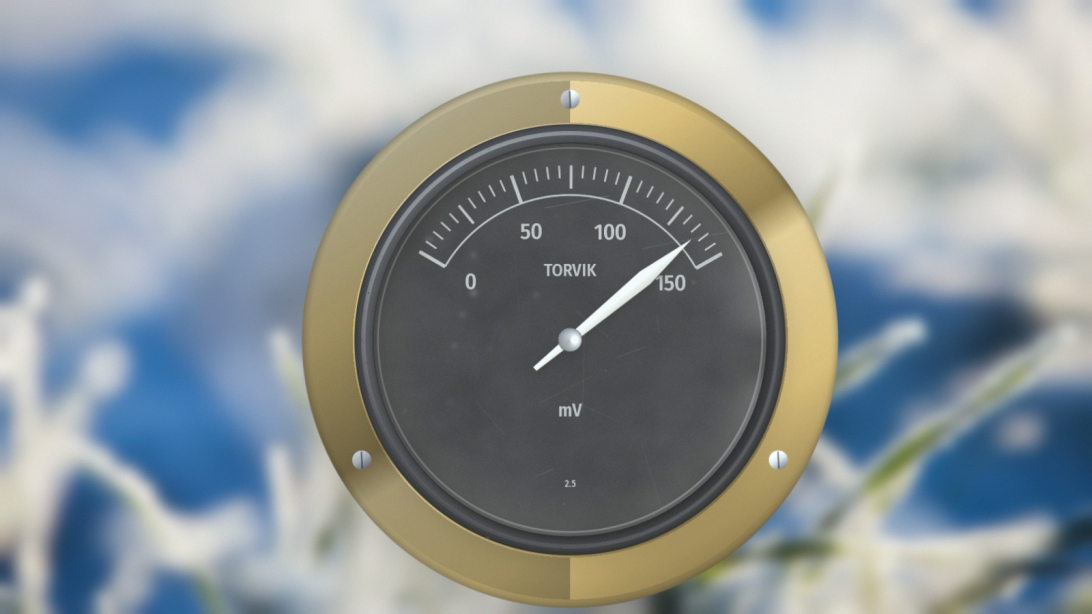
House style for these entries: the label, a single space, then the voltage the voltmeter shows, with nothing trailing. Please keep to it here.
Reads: 137.5 mV
